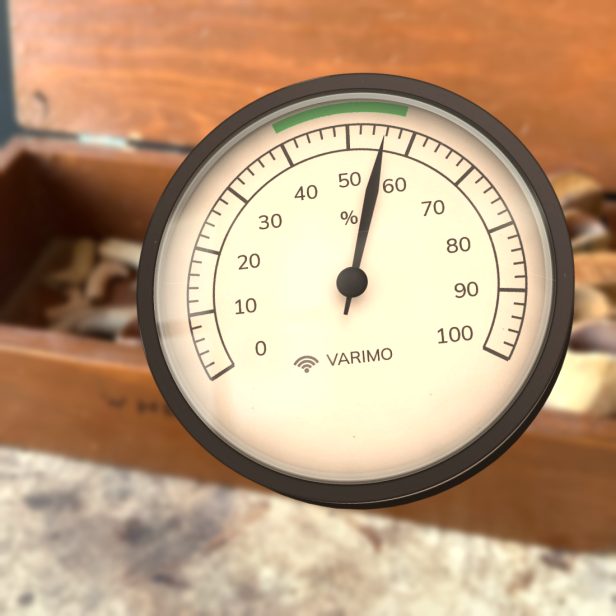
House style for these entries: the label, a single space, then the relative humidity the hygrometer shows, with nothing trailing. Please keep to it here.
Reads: 56 %
